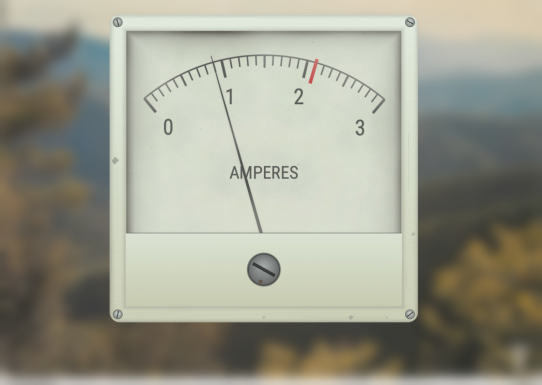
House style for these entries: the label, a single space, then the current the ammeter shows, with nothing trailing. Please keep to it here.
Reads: 0.9 A
